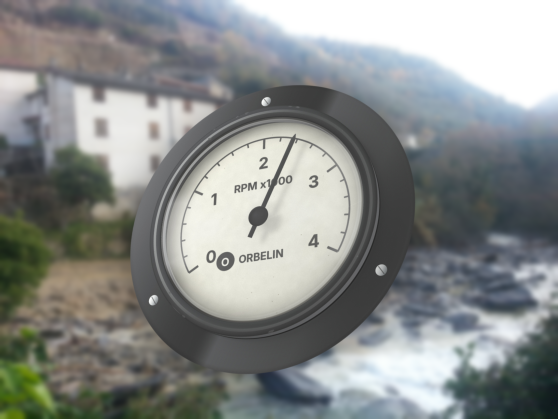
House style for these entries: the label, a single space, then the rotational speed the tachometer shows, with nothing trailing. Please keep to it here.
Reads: 2400 rpm
